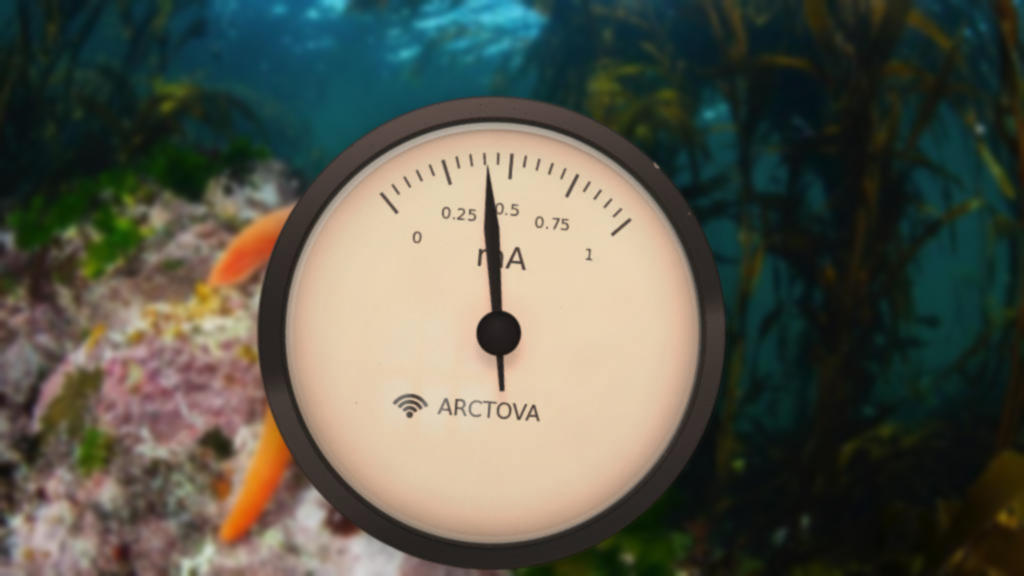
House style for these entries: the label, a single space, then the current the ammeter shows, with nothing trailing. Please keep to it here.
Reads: 0.4 mA
